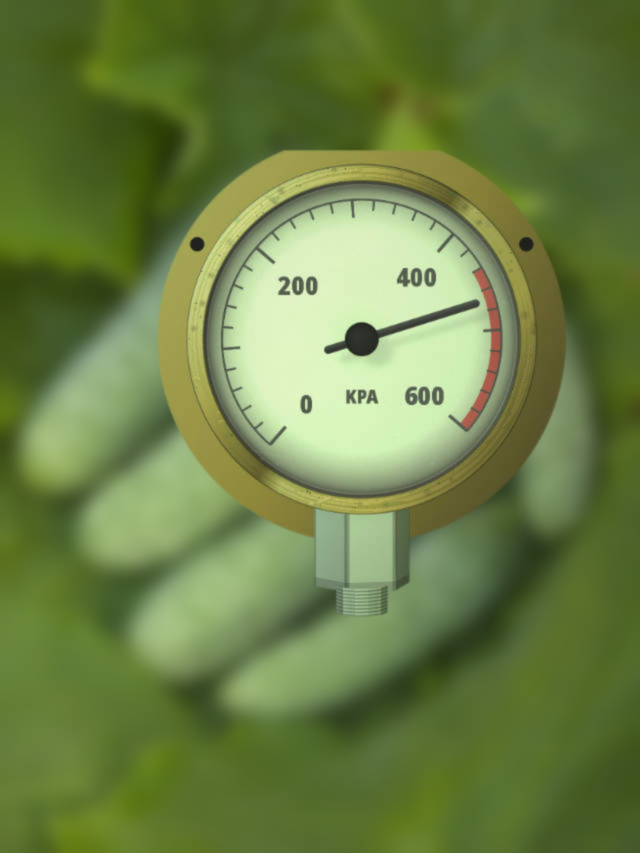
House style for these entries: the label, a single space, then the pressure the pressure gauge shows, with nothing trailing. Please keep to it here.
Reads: 470 kPa
